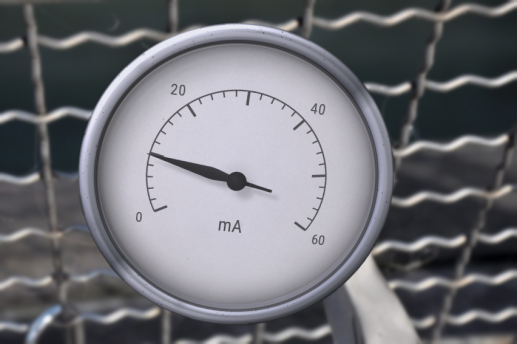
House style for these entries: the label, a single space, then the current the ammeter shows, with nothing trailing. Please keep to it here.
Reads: 10 mA
